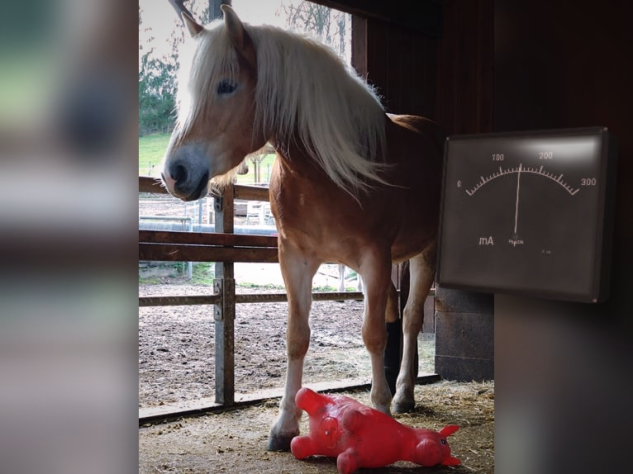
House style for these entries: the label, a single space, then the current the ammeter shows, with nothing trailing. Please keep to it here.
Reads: 150 mA
